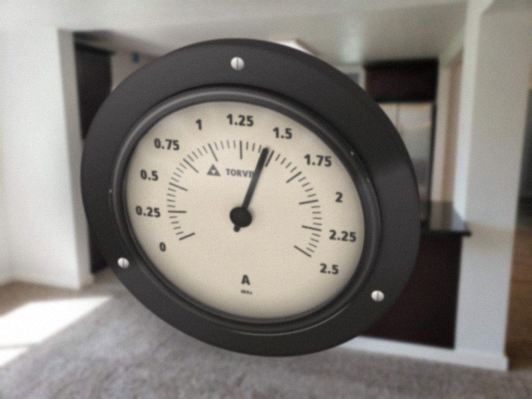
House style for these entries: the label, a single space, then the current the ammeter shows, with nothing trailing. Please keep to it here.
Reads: 1.45 A
